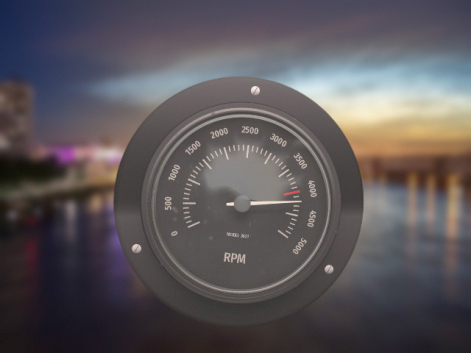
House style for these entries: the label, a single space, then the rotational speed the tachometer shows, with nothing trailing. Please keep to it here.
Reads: 4200 rpm
